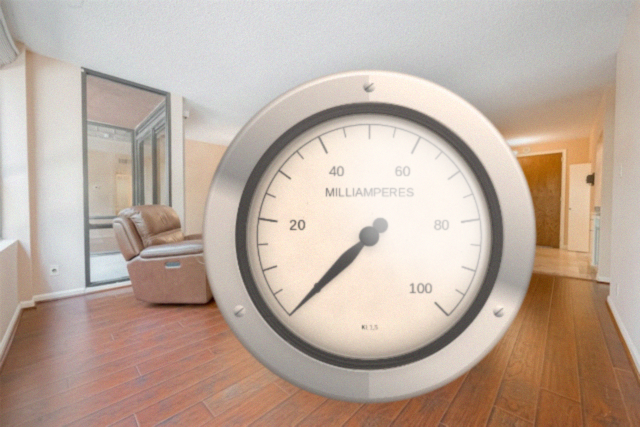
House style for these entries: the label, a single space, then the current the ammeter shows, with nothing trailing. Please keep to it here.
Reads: 0 mA
